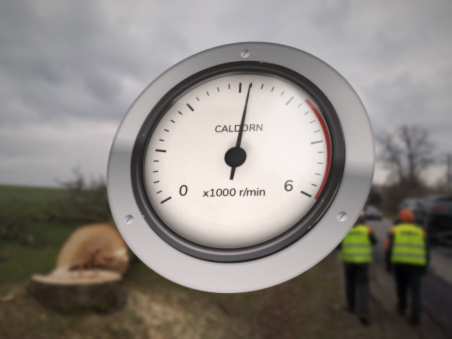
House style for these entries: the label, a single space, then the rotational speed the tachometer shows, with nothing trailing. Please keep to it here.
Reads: 3200 rpm
